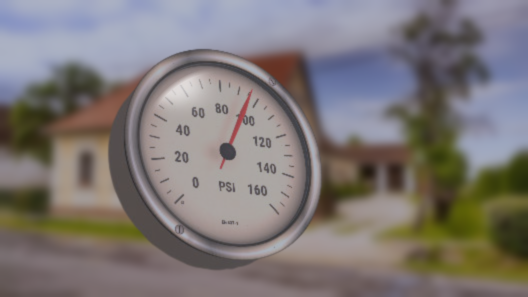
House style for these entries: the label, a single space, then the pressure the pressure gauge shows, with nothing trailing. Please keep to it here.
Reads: 95 psi
